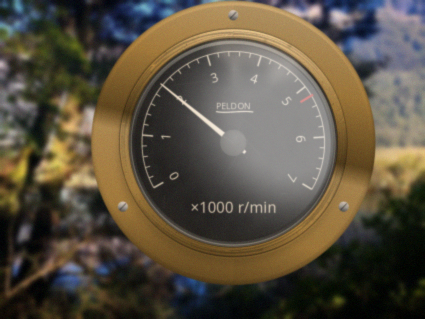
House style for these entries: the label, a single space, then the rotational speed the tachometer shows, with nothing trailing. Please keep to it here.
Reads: 2000 rpm
